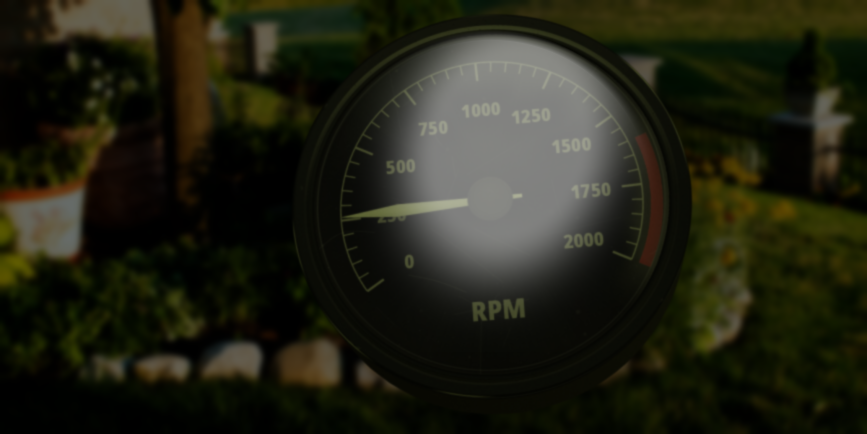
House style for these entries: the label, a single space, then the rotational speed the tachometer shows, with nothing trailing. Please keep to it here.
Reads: 250 rpm
